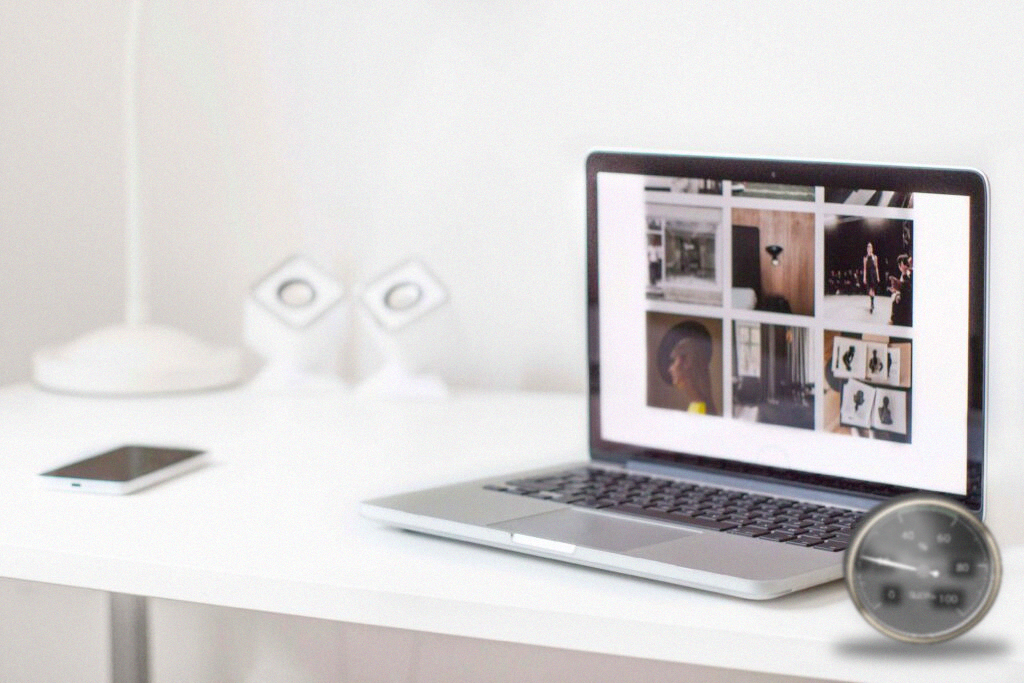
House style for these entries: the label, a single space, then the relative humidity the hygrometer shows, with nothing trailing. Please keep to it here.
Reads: 20 %
